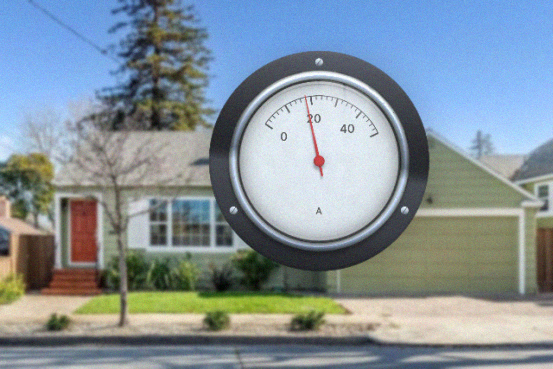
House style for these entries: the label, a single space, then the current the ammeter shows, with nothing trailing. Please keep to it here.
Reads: 18 A
